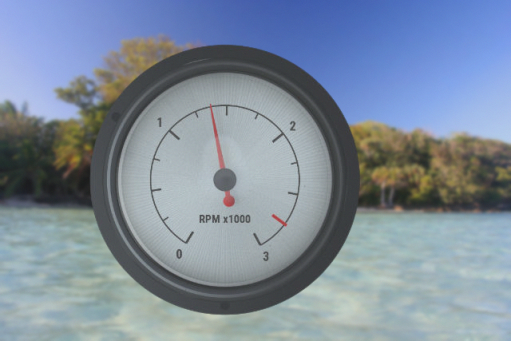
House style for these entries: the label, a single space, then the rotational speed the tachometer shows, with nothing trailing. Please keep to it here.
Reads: 1375 rpm
